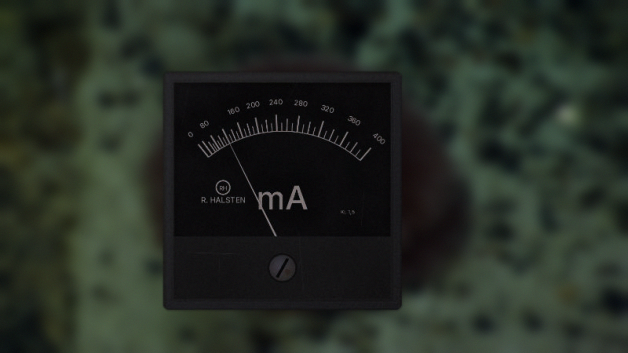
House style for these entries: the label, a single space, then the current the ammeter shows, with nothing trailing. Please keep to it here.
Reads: 120 mA
